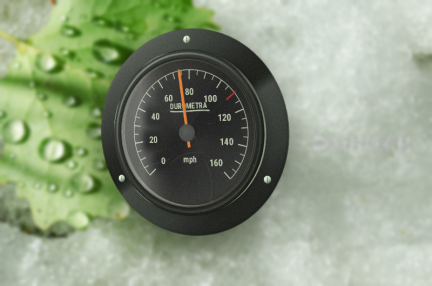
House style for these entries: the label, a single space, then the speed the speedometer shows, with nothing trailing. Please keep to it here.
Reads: 75 mph
